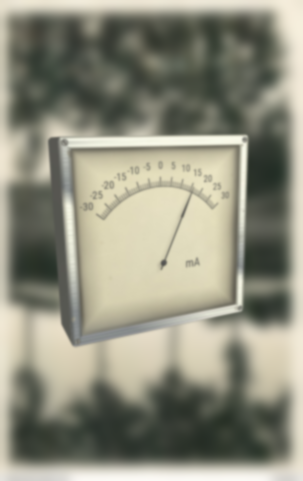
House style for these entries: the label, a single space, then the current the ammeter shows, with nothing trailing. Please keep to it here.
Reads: 15 mA
